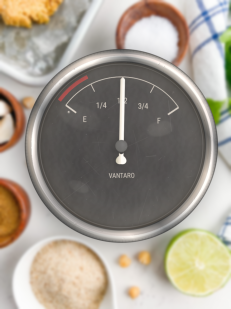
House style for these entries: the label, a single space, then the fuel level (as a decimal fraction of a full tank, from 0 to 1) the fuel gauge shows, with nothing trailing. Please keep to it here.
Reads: 0.5
